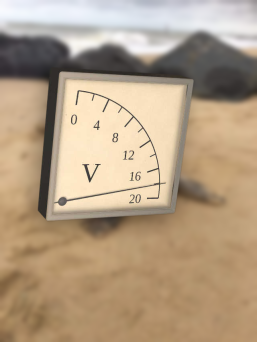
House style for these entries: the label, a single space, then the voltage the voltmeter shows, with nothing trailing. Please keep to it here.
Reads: 18 V
